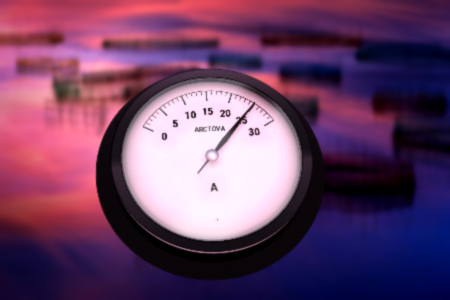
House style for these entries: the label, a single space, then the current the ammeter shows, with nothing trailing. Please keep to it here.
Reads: 25 A
